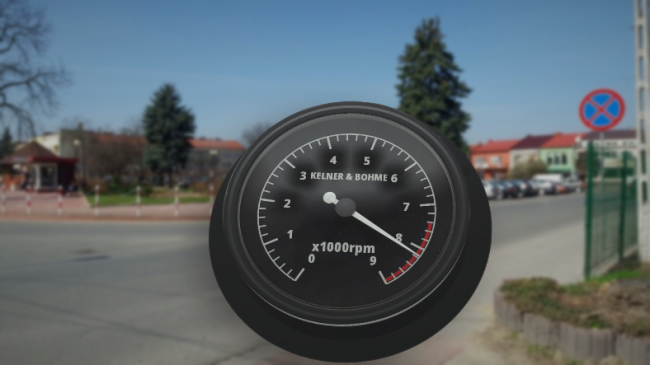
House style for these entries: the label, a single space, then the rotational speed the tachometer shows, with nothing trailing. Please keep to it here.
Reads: 8200 rpm
